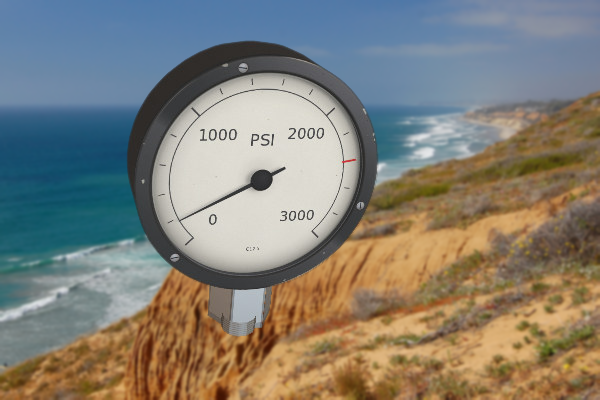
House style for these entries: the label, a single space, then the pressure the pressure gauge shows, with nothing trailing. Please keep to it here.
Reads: 200 psi
